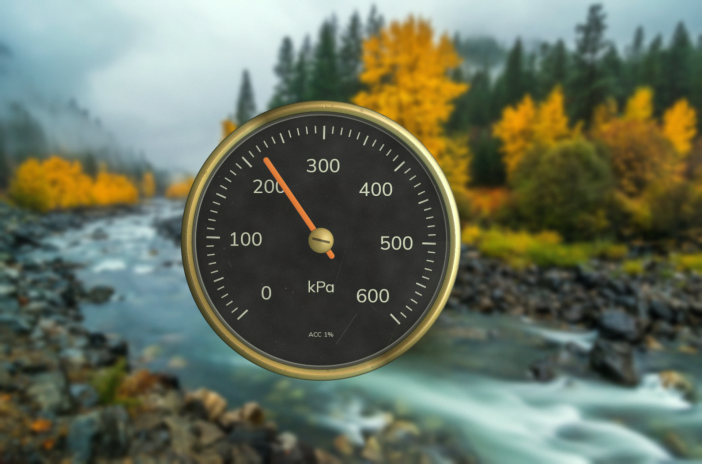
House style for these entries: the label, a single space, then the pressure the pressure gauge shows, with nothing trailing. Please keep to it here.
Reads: 220 kPa
